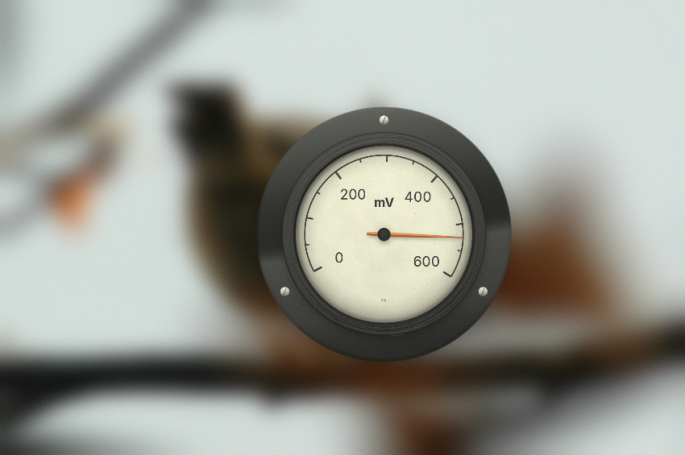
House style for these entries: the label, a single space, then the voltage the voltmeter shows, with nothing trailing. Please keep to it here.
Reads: 525 mV
